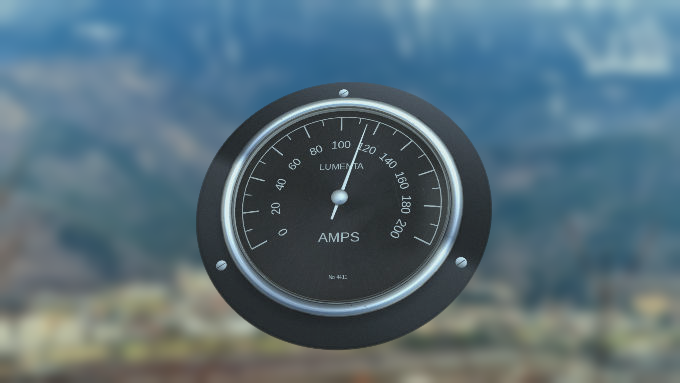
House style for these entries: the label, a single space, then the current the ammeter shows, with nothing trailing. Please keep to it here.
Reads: 115 A
